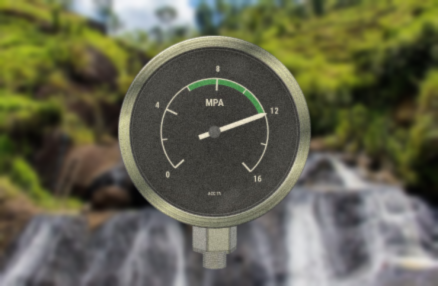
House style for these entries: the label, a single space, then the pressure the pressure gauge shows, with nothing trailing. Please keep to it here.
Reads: 12 MPa
